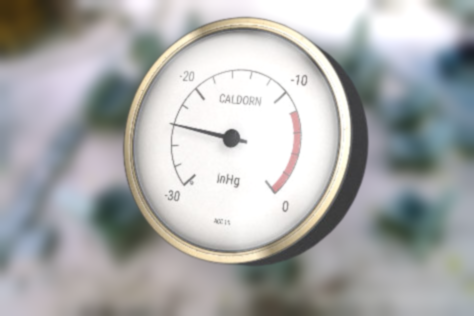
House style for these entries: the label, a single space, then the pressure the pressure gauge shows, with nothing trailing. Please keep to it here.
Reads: -24 inHg
